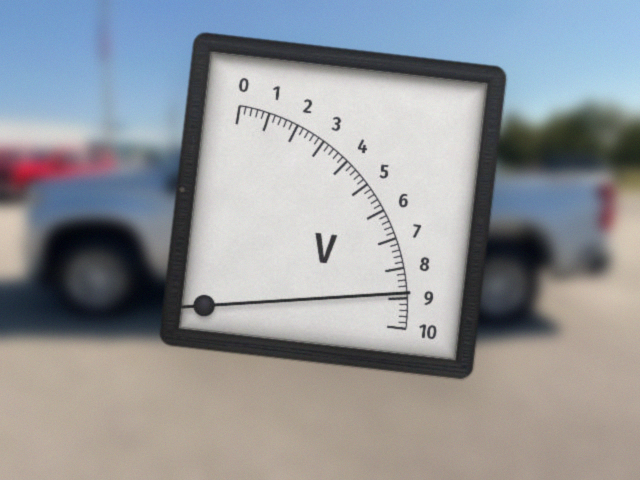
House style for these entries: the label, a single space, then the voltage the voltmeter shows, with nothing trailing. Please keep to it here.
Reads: 8.8 V
